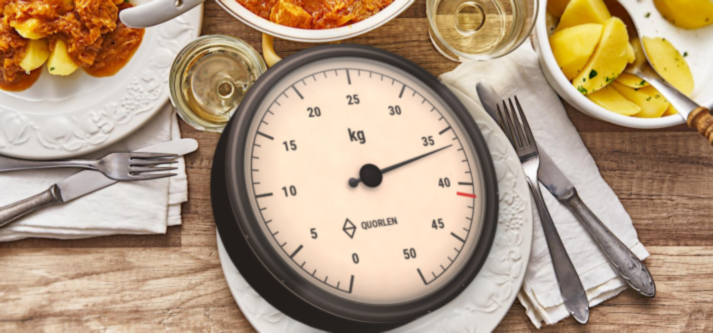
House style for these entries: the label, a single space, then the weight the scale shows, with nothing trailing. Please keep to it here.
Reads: 36.5 kg
